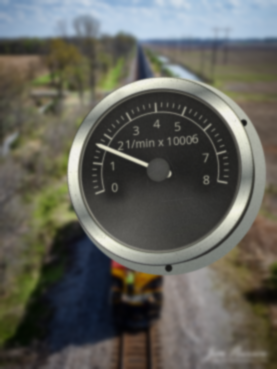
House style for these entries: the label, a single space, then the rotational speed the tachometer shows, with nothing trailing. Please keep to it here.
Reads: 1600 rpm
